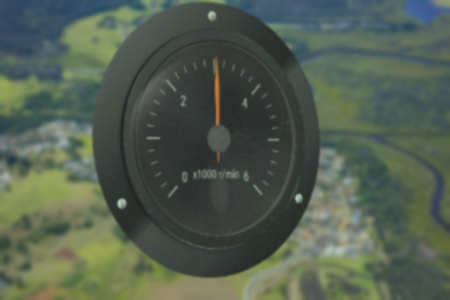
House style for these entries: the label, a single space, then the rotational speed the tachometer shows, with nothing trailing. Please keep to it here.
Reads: 3000 rpm
